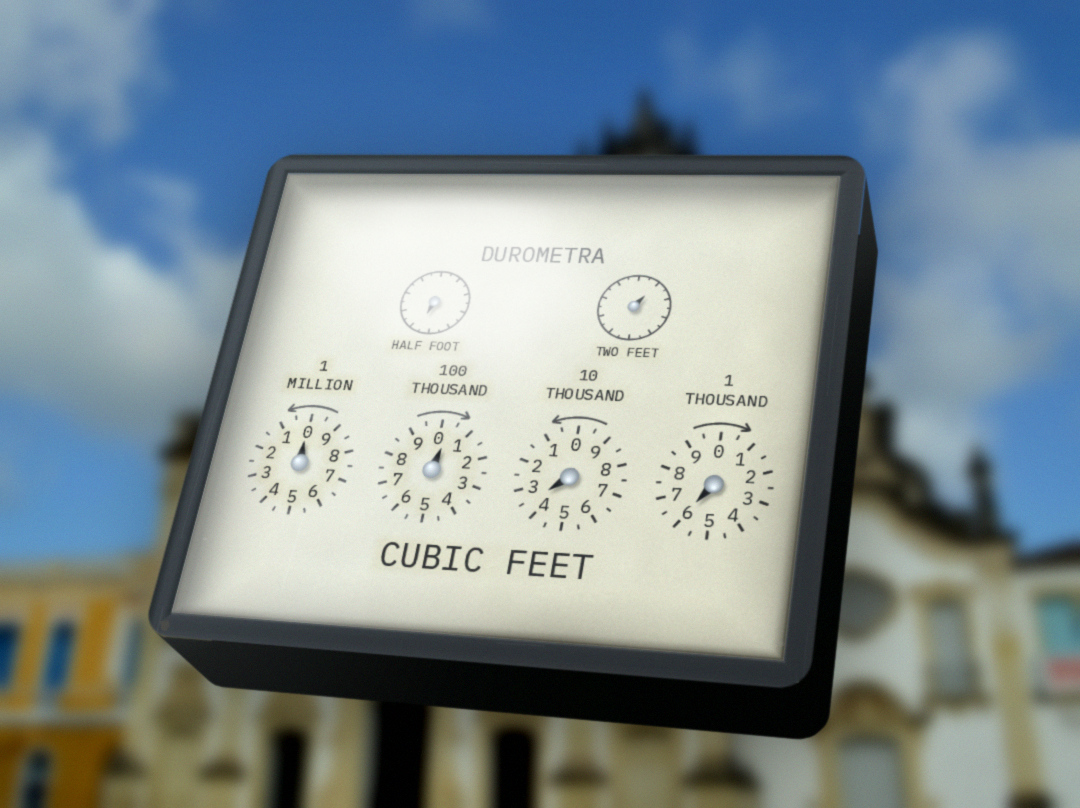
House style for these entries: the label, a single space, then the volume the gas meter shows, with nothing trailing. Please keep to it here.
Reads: 3600 ft³
